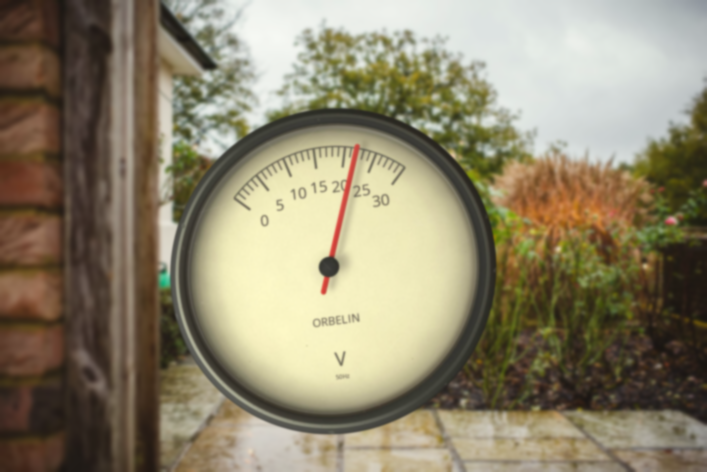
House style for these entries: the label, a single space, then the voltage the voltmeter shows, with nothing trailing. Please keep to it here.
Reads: 22 V
